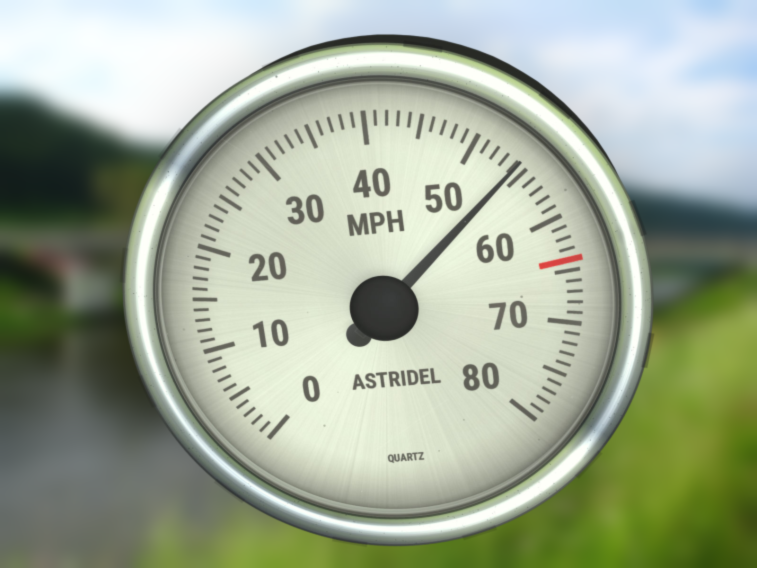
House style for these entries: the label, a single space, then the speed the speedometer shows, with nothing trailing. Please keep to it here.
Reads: 54 mph
